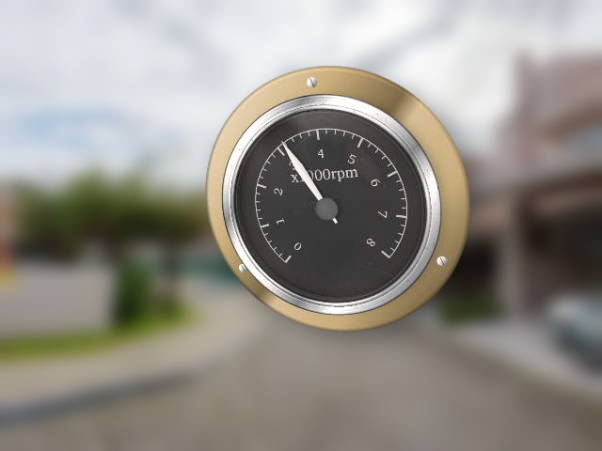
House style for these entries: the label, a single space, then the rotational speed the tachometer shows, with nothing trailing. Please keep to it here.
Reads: 3200 rpm
